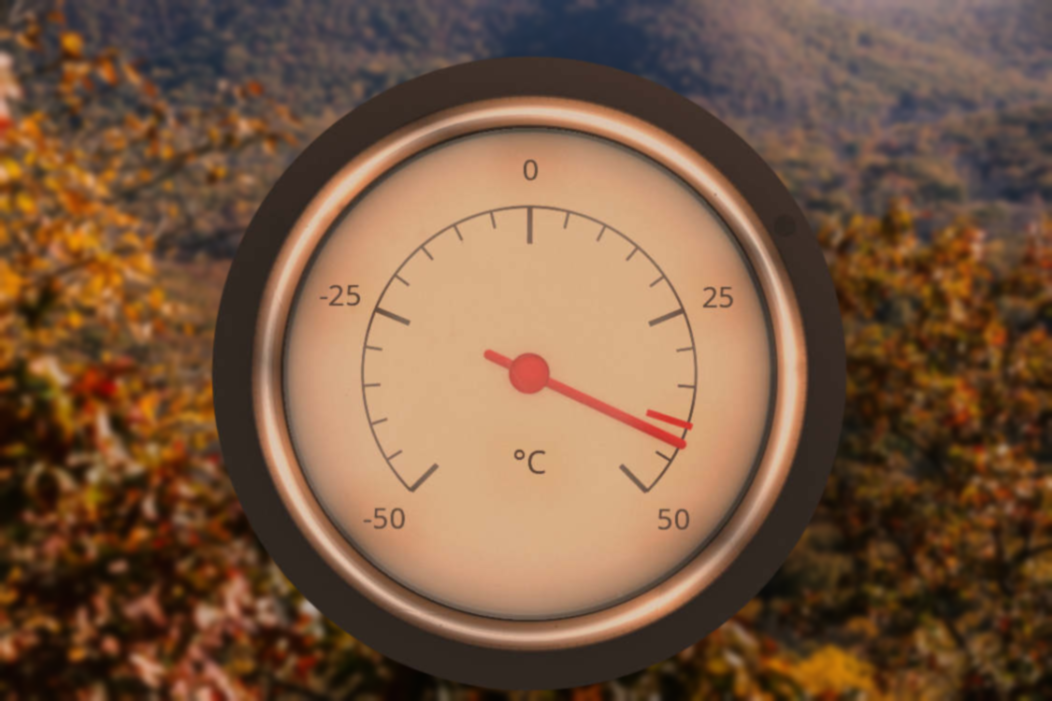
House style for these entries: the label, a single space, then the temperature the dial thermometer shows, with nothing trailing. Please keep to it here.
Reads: 42.5 °C
